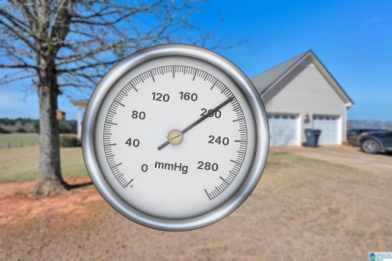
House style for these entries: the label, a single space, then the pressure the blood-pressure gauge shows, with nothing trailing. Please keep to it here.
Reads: 200 mmHg
